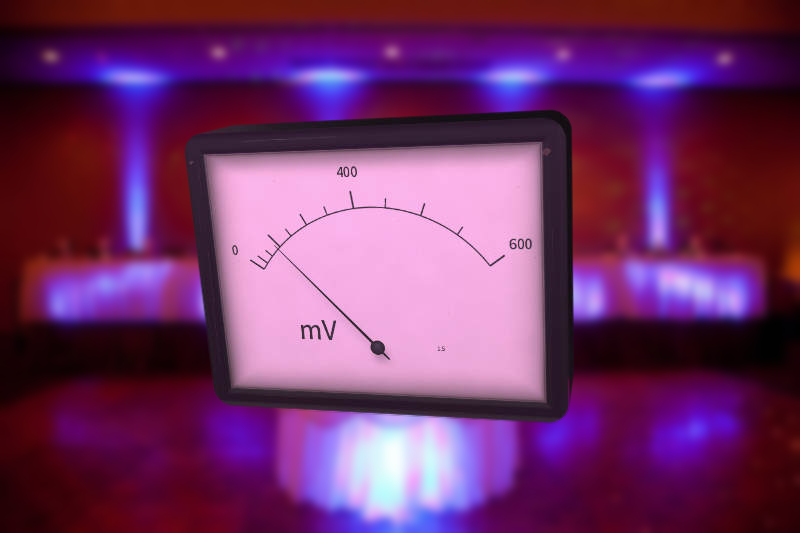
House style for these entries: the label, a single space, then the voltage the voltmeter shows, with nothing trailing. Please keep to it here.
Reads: 200 mV
